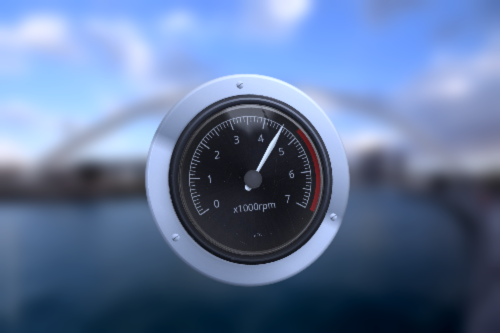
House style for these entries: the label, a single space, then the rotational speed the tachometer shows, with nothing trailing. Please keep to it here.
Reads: 4500 rpm
